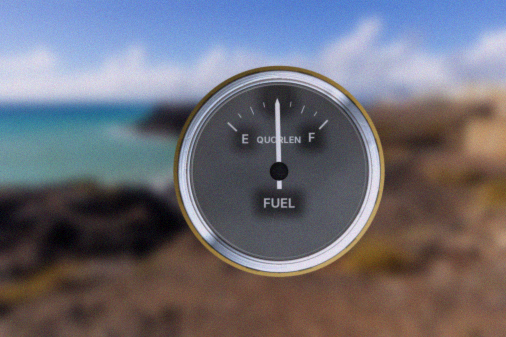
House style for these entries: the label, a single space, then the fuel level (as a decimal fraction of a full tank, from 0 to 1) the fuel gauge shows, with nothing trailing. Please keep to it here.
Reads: 0.5
